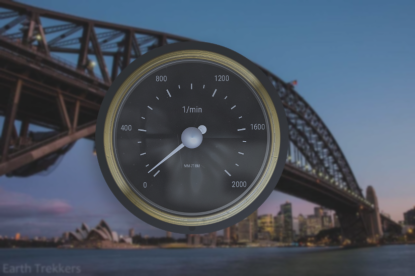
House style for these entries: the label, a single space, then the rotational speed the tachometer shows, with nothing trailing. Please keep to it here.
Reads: 50 rpm
